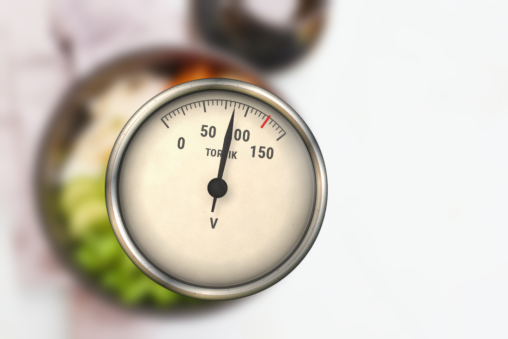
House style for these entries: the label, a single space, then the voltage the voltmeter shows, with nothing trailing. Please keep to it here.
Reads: 85 V
